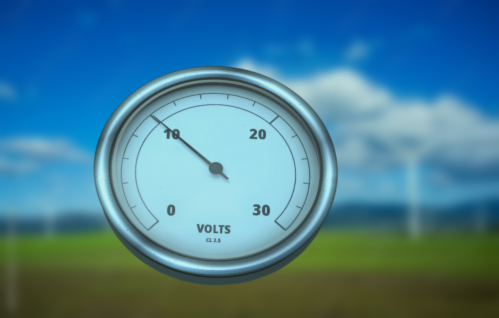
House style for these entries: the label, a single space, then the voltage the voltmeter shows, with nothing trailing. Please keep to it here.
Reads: 10 V
